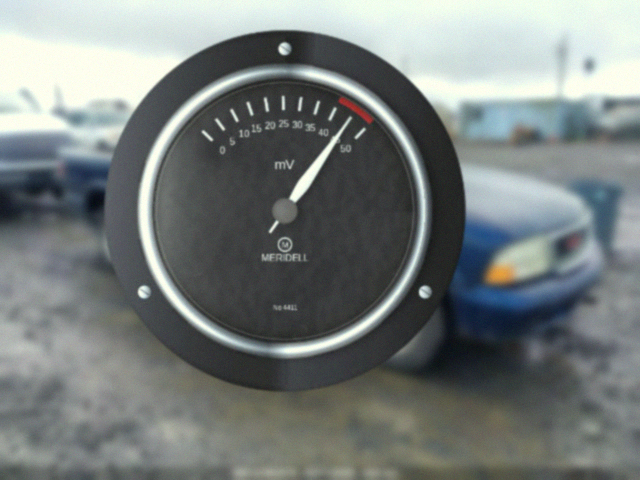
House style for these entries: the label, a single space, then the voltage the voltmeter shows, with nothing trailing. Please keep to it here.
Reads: 45 mV
